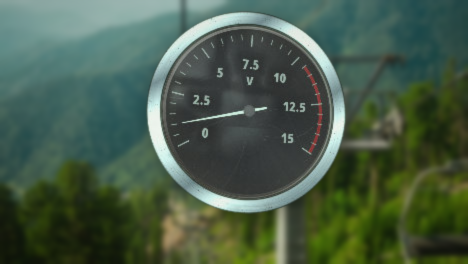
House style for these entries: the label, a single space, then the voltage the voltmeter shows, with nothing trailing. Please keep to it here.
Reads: 1 V
